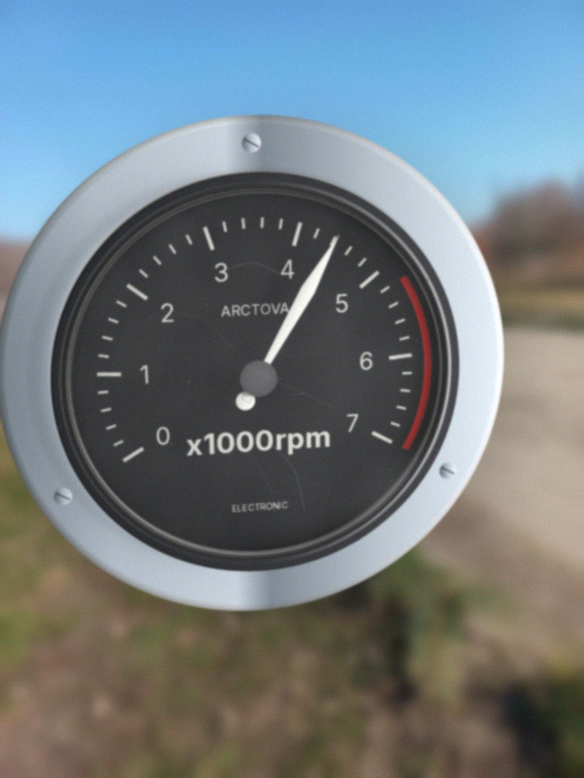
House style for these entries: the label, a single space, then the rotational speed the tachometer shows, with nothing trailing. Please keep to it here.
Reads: 4400 rpm
